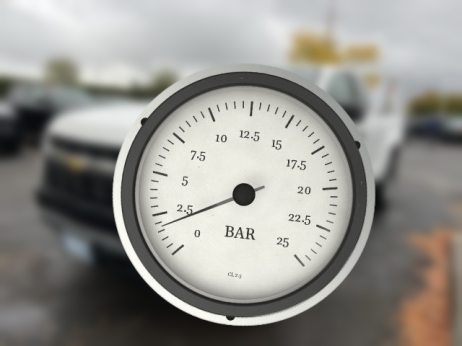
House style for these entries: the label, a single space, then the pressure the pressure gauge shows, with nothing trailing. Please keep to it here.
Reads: 1.75 bar
